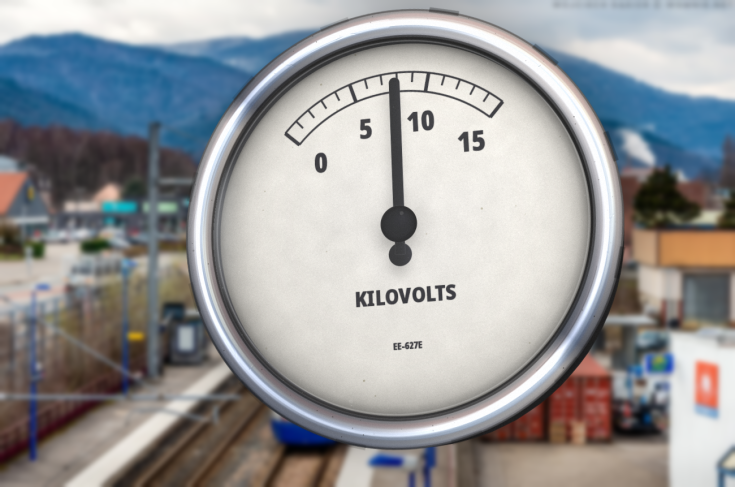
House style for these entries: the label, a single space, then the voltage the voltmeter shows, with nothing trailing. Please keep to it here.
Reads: 8 kV
